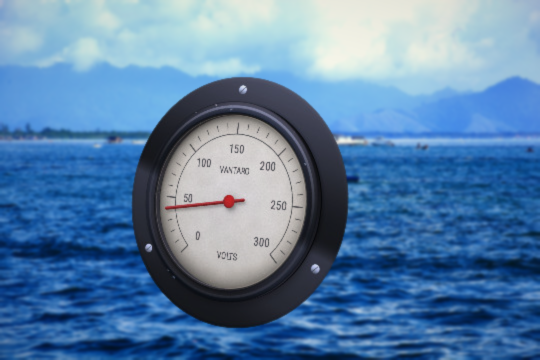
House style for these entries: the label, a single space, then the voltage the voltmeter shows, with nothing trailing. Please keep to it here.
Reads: 40 V
